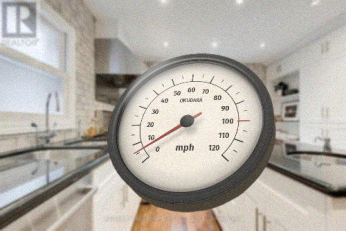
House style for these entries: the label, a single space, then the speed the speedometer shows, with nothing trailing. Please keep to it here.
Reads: 5 mph
